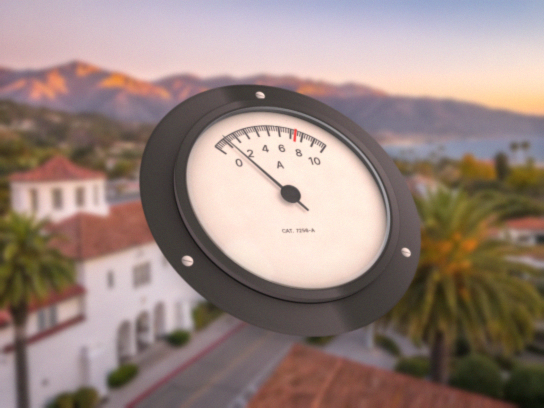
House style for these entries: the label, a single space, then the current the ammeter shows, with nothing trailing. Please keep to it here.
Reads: 1 A
